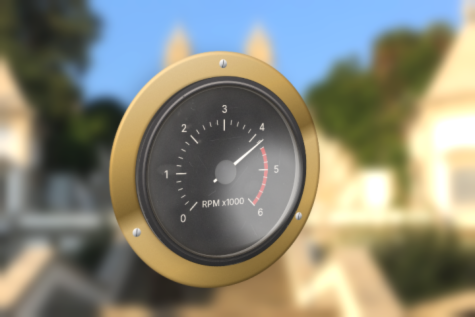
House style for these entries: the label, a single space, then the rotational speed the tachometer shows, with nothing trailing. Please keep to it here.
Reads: 4200 rpm
